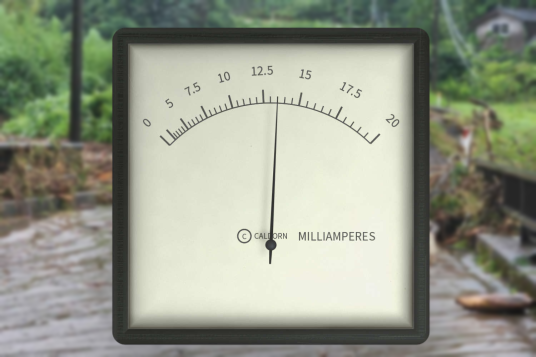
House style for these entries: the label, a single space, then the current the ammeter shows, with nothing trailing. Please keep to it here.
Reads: 13.5 mA
